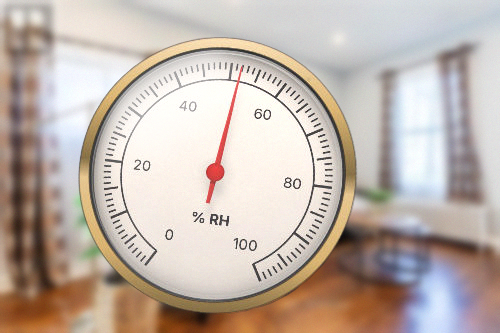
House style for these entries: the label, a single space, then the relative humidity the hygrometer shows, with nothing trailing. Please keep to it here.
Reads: 52 %
